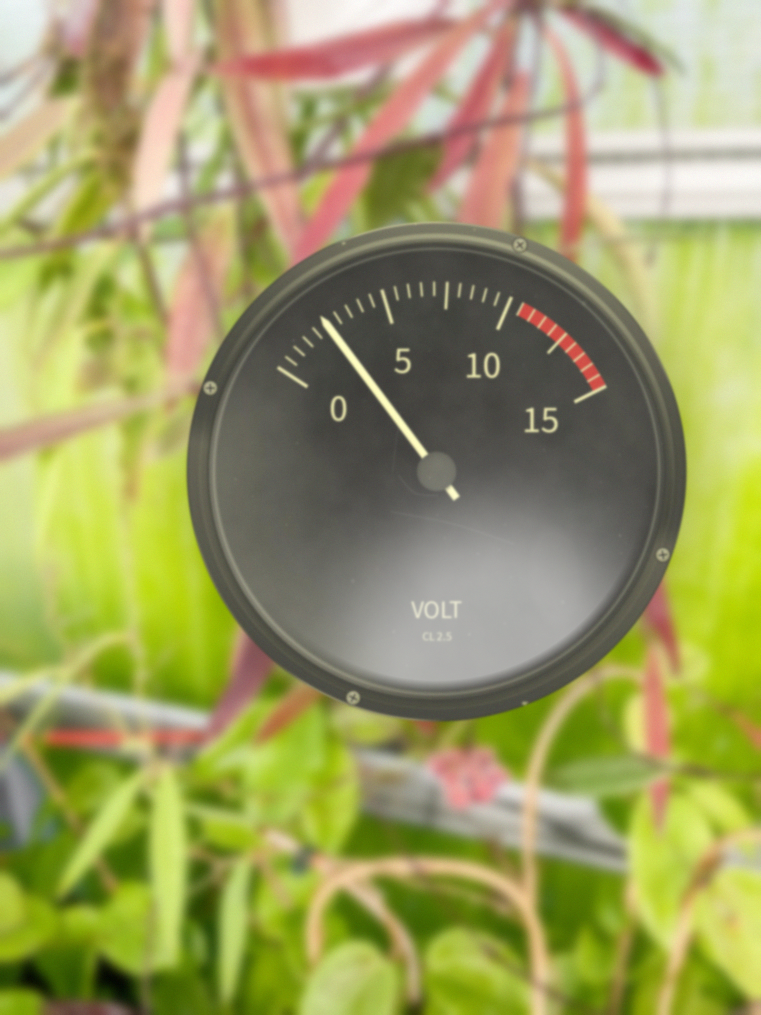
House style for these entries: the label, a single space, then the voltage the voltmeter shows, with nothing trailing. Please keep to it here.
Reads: 2.5 V
